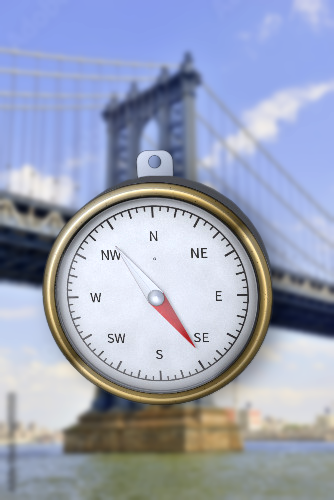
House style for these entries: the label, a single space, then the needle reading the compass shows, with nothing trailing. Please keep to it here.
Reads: 145 °
